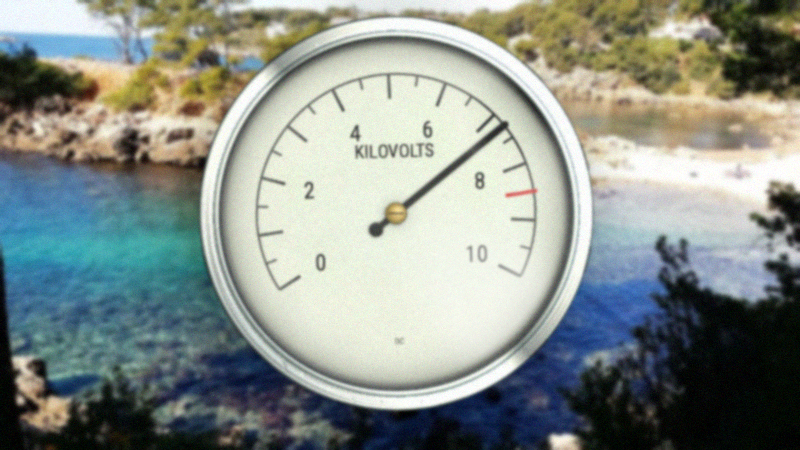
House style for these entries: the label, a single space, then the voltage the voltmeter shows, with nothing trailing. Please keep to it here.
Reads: 7.25 kV
